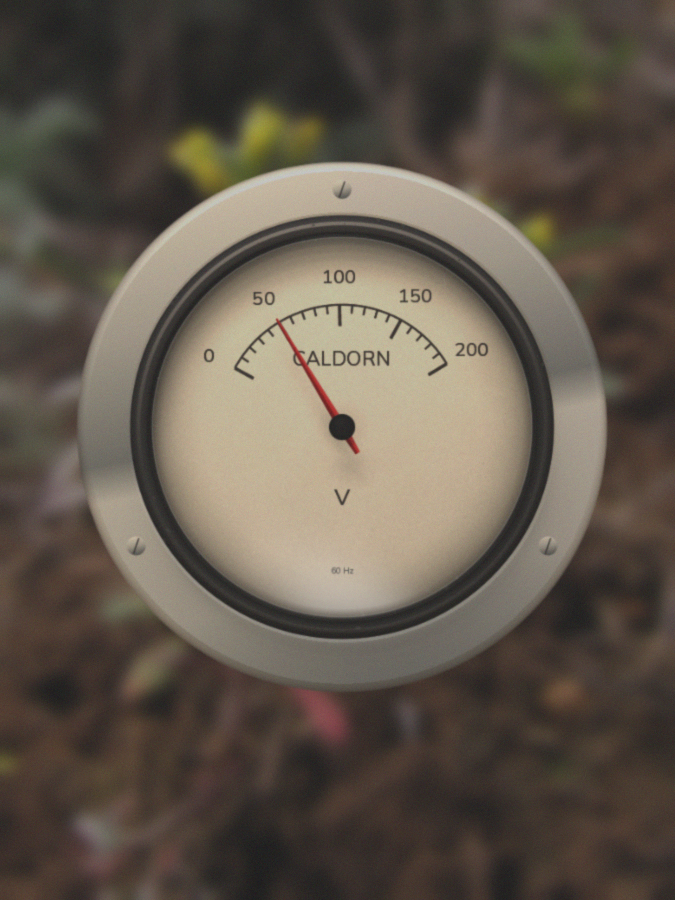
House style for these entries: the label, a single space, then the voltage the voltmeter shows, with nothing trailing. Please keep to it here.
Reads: 50 V
